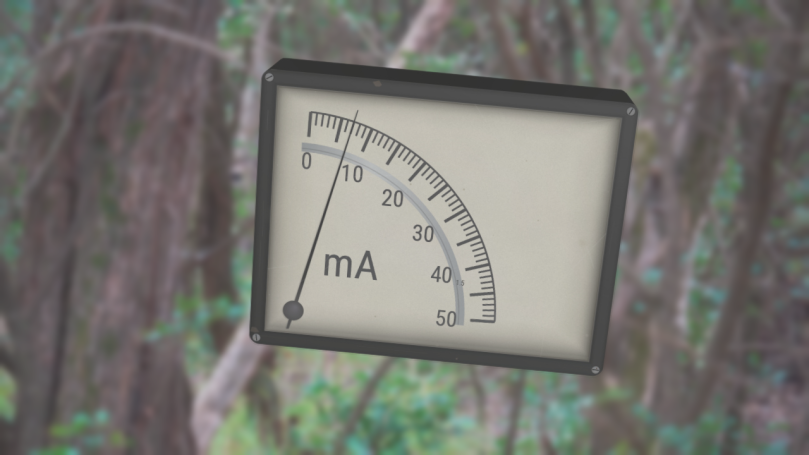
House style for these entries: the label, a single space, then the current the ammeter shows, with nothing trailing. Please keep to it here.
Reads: 7 mA
